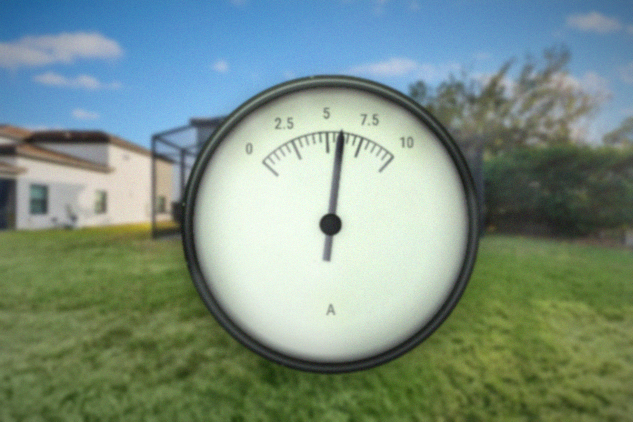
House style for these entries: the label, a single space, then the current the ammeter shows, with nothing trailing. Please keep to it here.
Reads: 6 A
